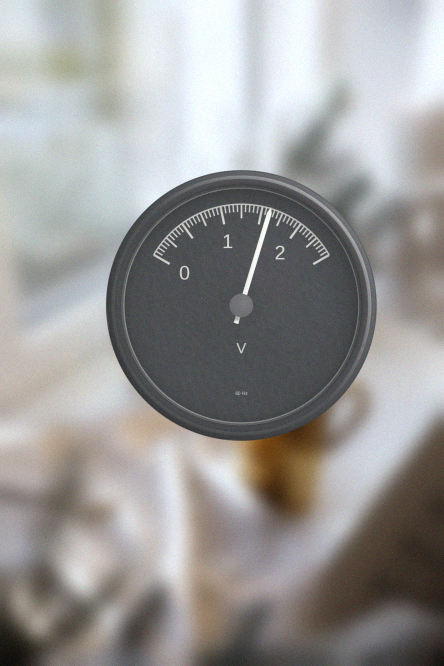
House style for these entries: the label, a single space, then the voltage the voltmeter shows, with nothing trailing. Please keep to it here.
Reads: 1.6 V
